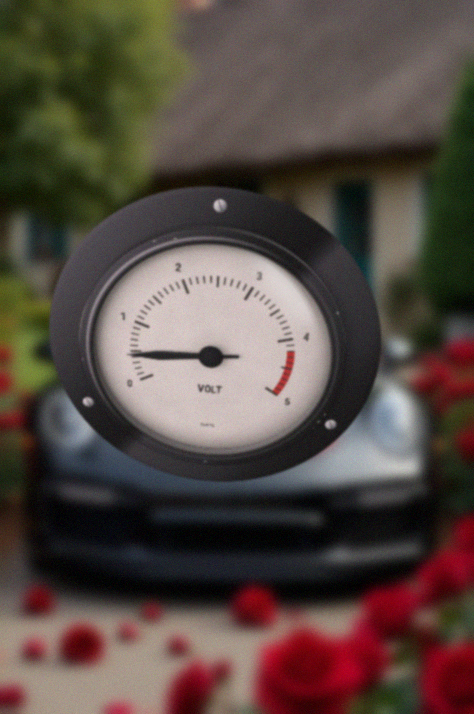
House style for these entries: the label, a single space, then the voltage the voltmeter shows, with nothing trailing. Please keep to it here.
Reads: 0.5 V
